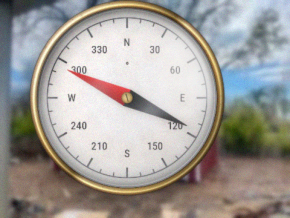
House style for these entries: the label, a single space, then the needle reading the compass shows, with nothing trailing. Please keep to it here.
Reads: 295 °
